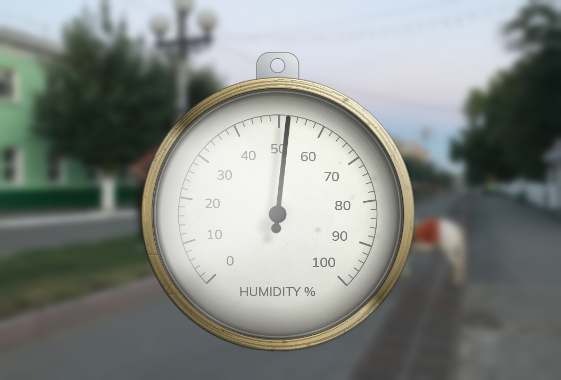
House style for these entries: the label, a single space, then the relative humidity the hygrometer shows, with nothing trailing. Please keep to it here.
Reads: 52 %
